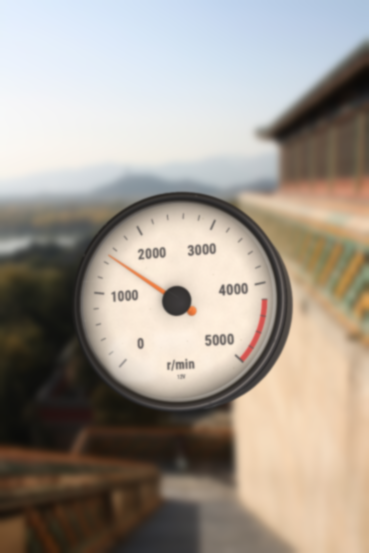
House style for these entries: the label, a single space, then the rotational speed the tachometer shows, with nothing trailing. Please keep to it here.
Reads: 1500 rpm
